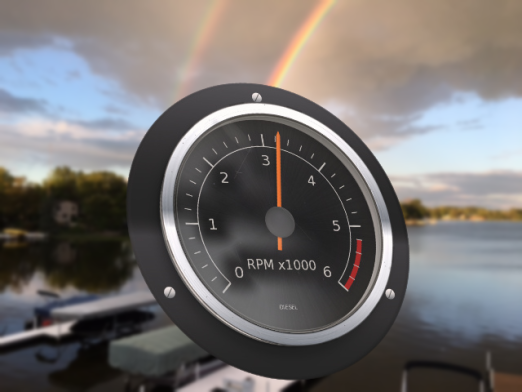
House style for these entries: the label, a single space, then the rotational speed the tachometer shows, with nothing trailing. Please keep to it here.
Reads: 3200 rpm
